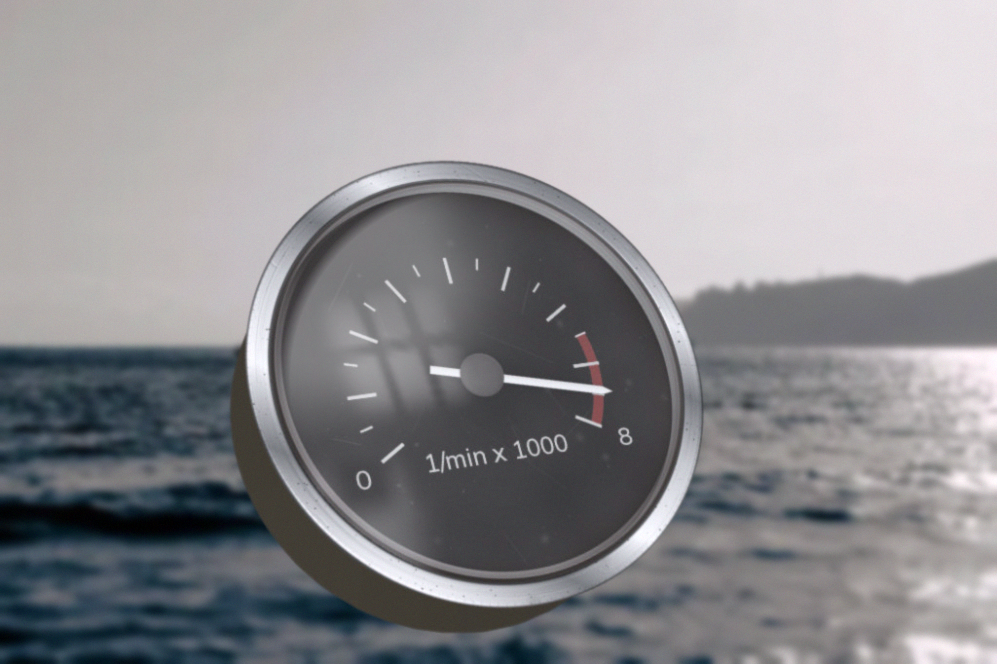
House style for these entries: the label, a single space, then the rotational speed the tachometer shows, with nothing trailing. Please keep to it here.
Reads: 7500 rpm
